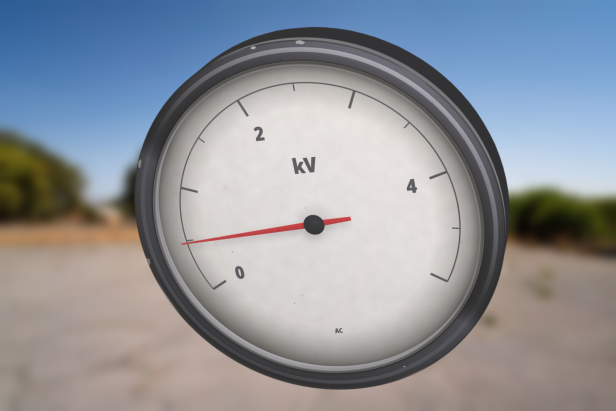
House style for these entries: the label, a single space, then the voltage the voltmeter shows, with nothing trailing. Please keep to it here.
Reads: 0.5 kV
